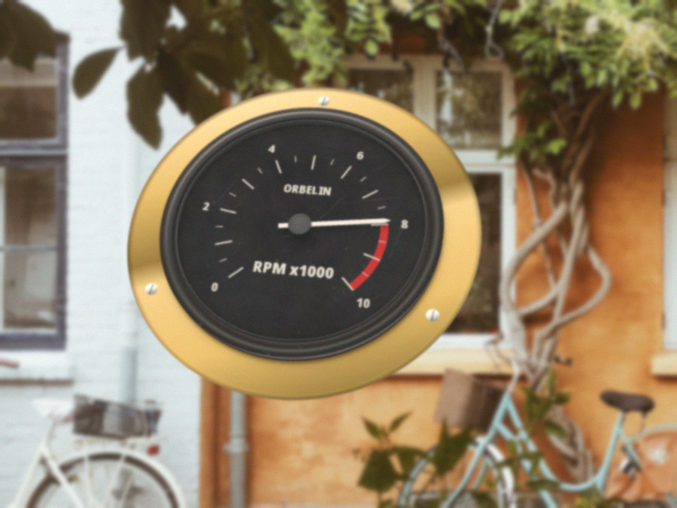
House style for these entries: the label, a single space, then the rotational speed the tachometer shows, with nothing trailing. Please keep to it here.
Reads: 8000 rpm
